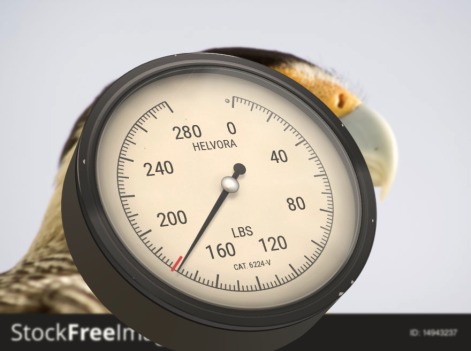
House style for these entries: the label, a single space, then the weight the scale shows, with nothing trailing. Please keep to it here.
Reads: 178 lb
